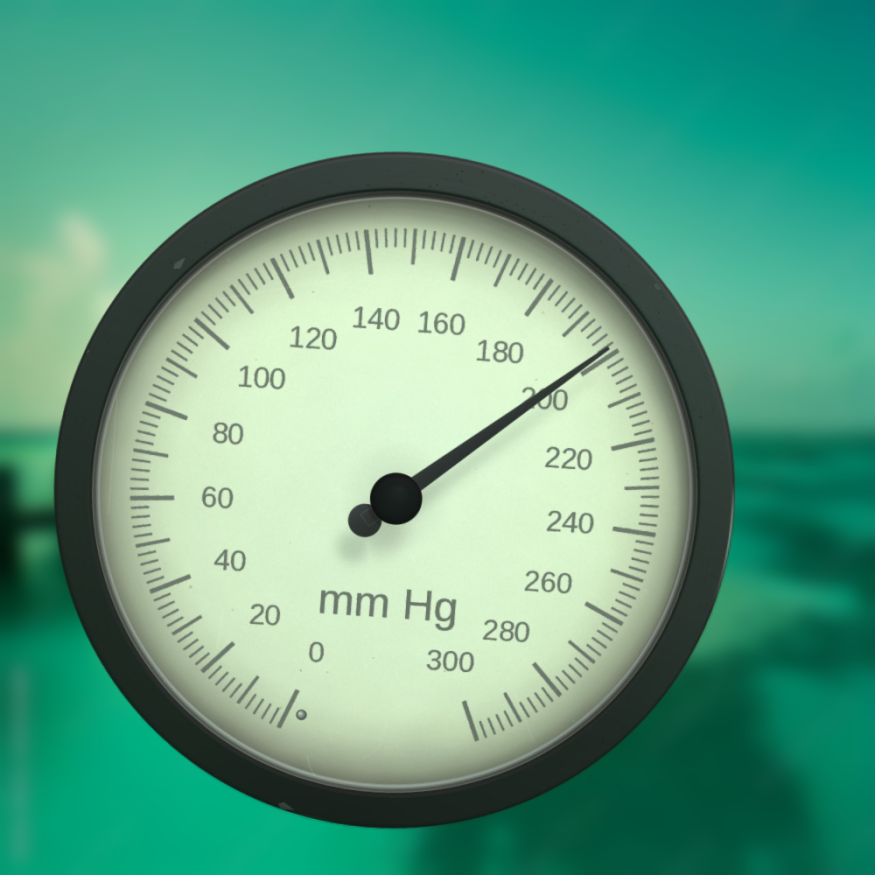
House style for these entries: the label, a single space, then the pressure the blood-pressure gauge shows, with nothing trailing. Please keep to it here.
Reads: 198 mmHg
